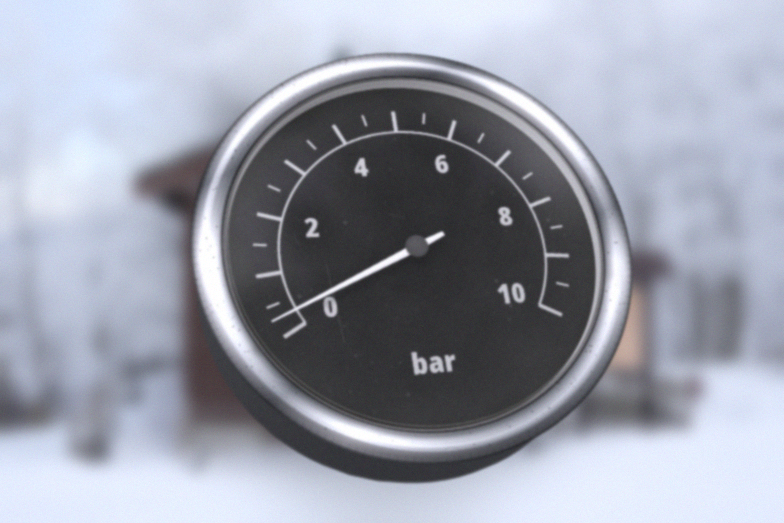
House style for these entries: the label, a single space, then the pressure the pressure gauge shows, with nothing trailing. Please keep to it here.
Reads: 0.25 bar
